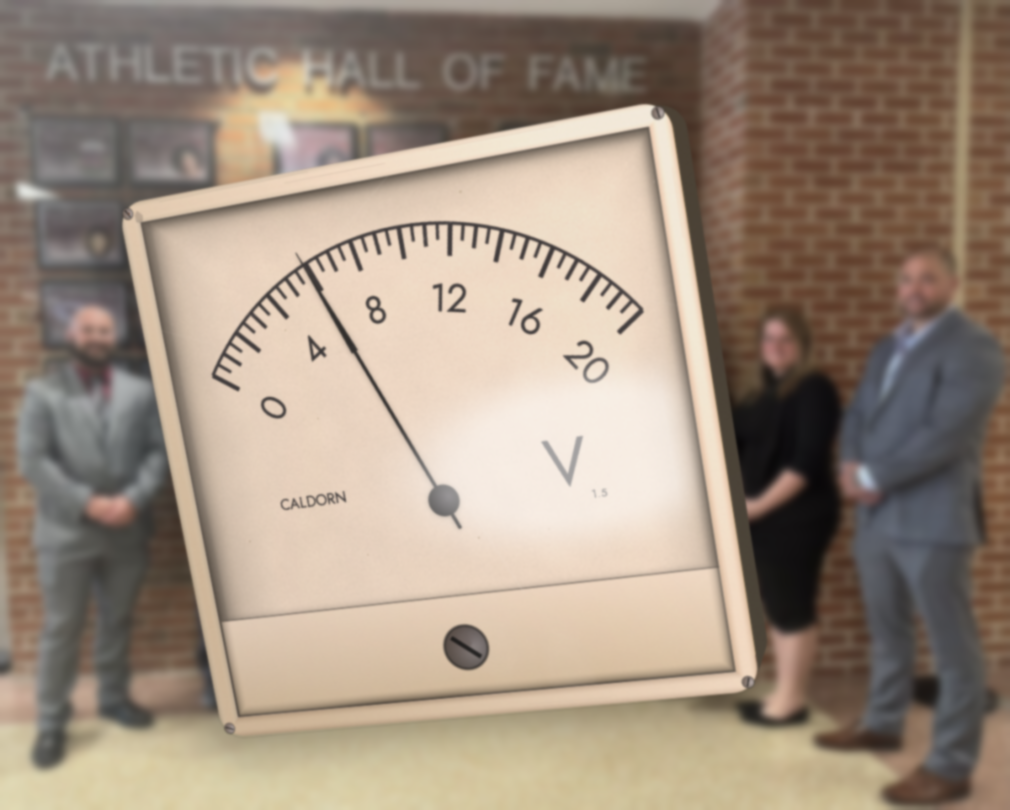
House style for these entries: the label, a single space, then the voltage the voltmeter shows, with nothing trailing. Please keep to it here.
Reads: 6 V
